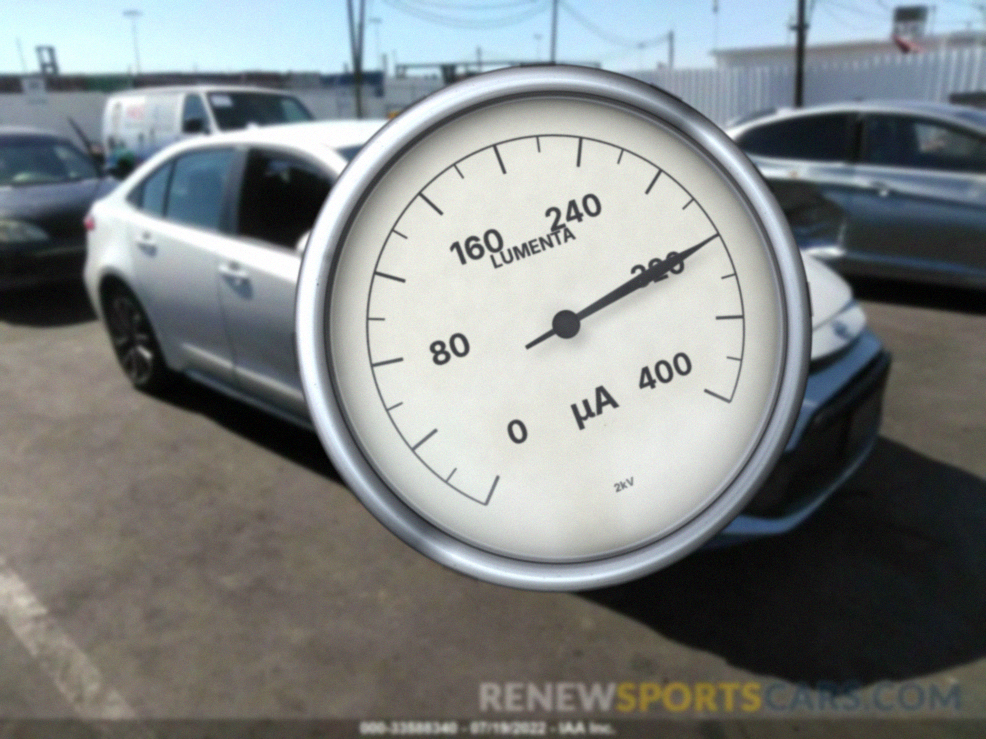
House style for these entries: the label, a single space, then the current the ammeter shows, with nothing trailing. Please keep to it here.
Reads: 320 µA
